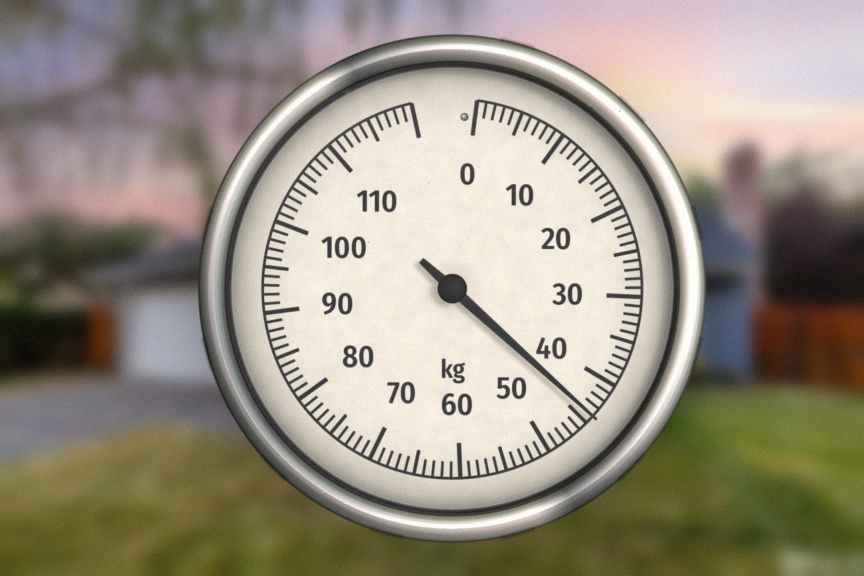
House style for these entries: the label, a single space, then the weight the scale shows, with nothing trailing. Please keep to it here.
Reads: 44 kg
